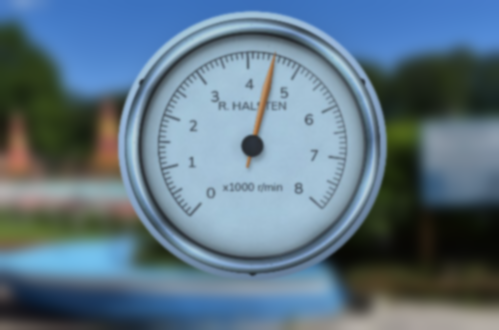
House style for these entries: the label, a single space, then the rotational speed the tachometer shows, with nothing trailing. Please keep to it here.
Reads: 4500 rpm
